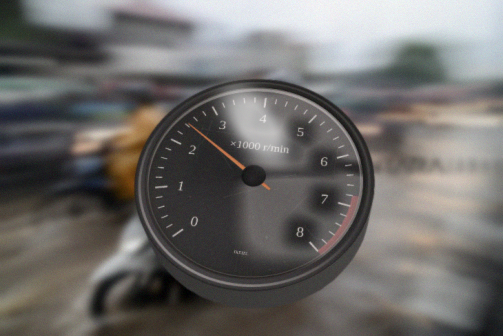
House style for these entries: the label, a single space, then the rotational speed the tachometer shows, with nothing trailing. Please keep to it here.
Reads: 2400 rpm
